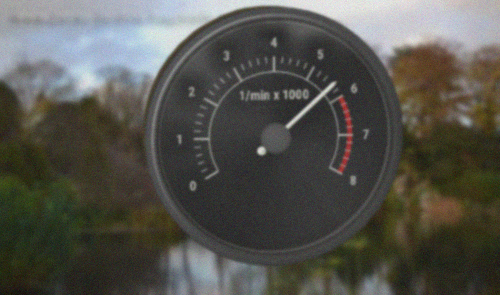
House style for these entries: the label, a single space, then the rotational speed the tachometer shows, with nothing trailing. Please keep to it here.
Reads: 5600 rpm
